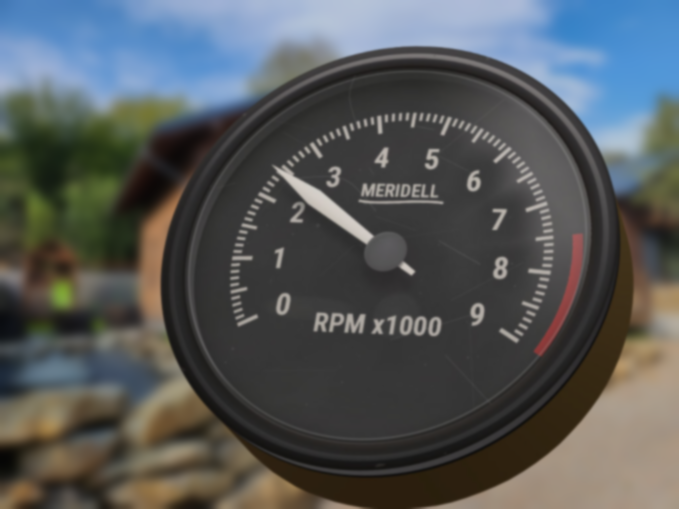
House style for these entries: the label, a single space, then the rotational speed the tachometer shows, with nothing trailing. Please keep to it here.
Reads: 2400 rpm
